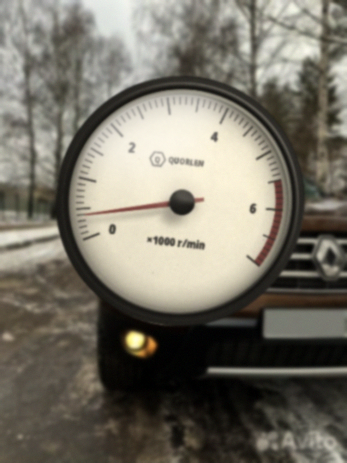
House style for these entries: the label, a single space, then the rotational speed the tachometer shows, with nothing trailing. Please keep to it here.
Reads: 400 rpm
